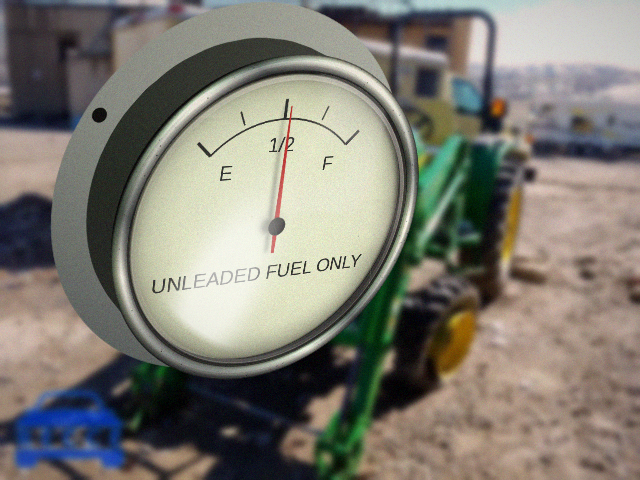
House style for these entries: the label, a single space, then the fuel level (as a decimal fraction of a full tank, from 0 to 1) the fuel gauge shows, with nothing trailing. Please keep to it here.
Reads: 0.5
